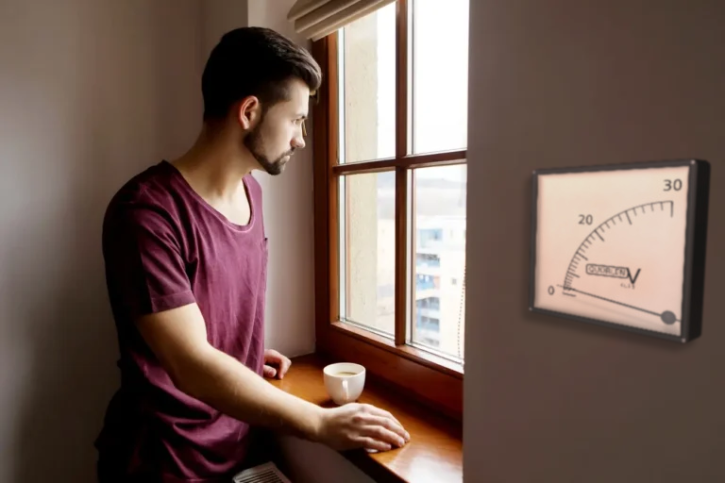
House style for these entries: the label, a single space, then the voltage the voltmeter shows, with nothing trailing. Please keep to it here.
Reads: 5 V
